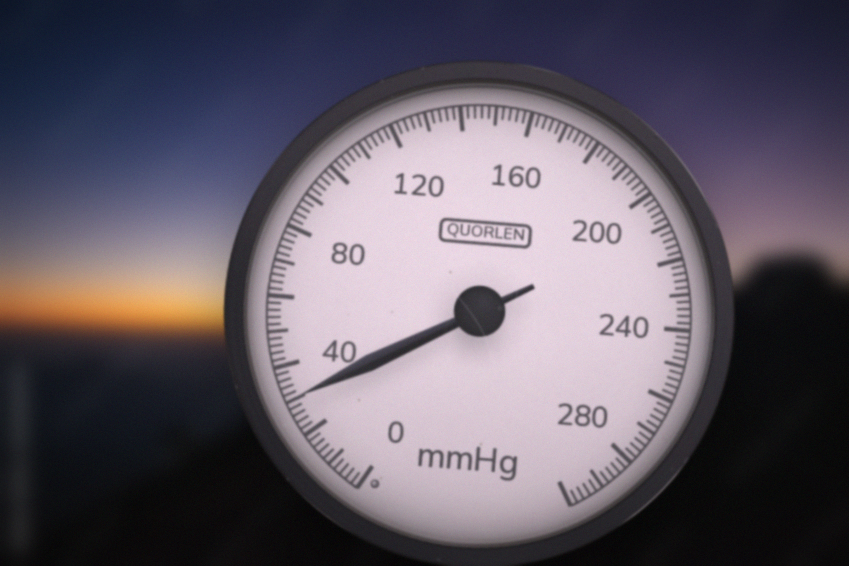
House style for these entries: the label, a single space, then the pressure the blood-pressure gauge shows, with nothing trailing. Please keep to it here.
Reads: 30 mmHg
